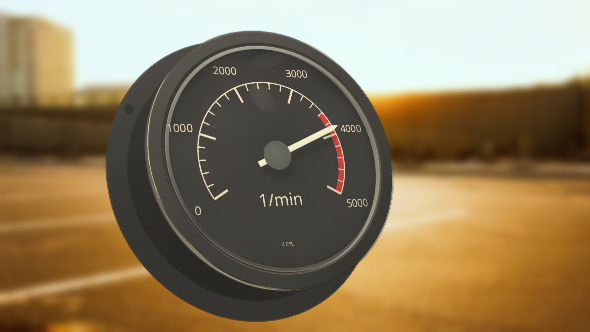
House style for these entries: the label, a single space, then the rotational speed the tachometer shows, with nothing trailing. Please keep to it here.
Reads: 3900 rpm
